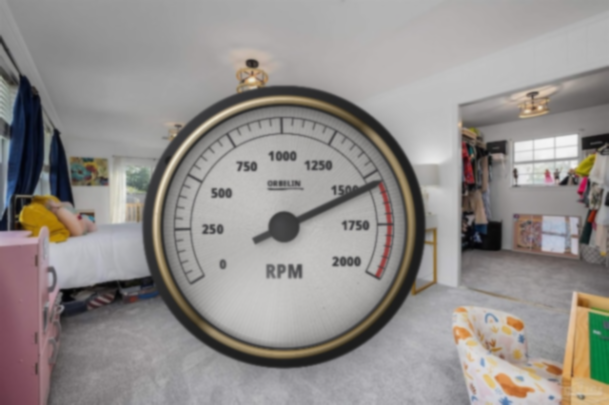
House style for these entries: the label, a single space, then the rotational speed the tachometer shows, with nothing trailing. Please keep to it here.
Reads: 1550 rpm
